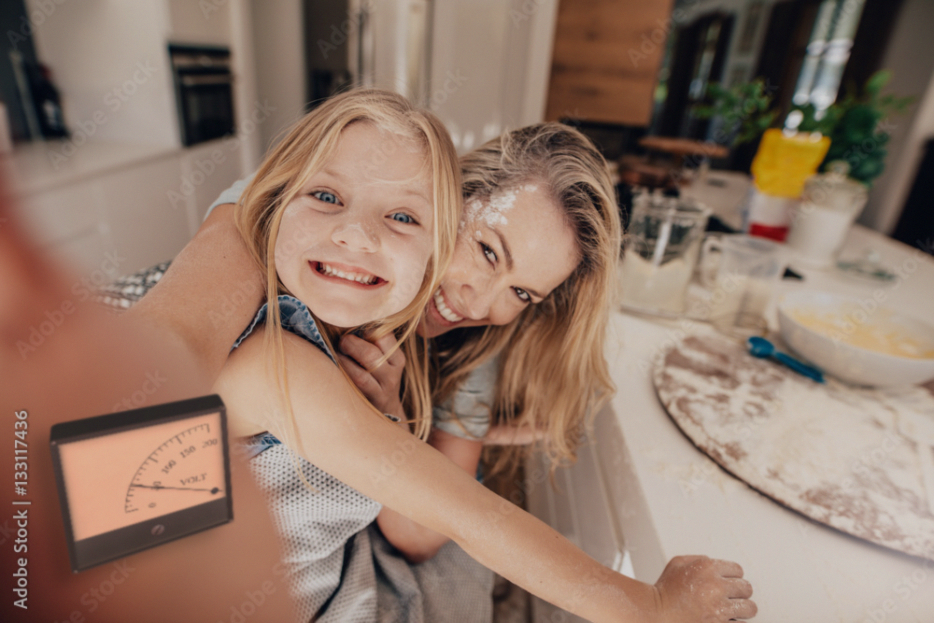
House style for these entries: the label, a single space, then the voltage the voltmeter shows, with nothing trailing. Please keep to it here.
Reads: 50 V
